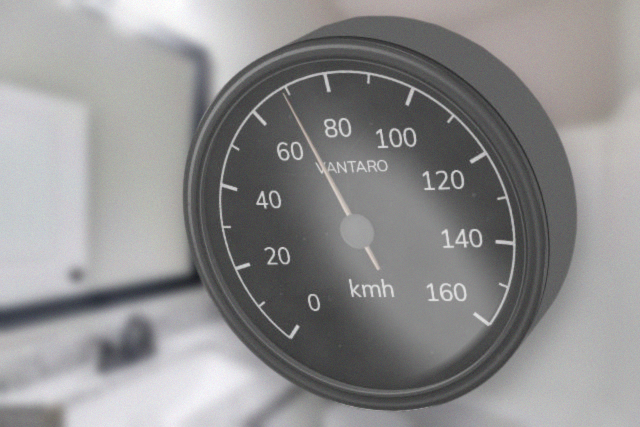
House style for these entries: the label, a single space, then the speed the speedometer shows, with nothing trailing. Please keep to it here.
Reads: 70 km/h
